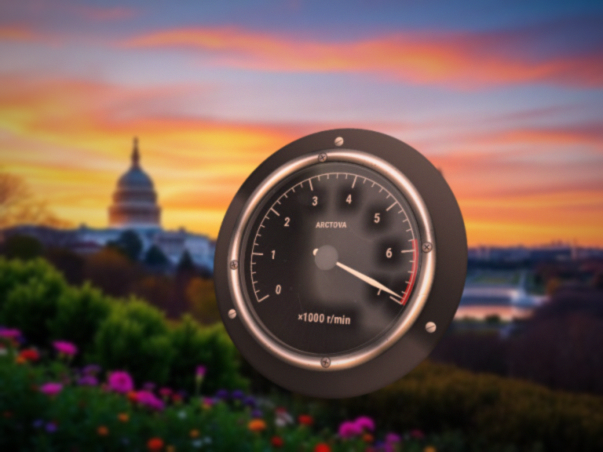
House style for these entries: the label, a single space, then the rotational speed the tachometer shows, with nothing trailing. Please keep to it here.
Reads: 6900 rpm
